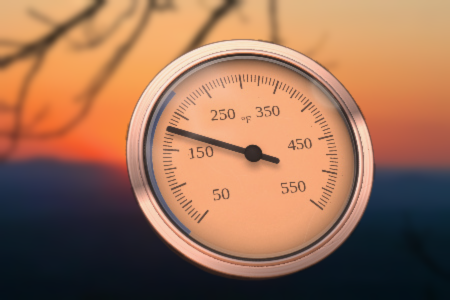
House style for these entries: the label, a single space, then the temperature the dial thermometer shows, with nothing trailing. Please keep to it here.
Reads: 175 °F
